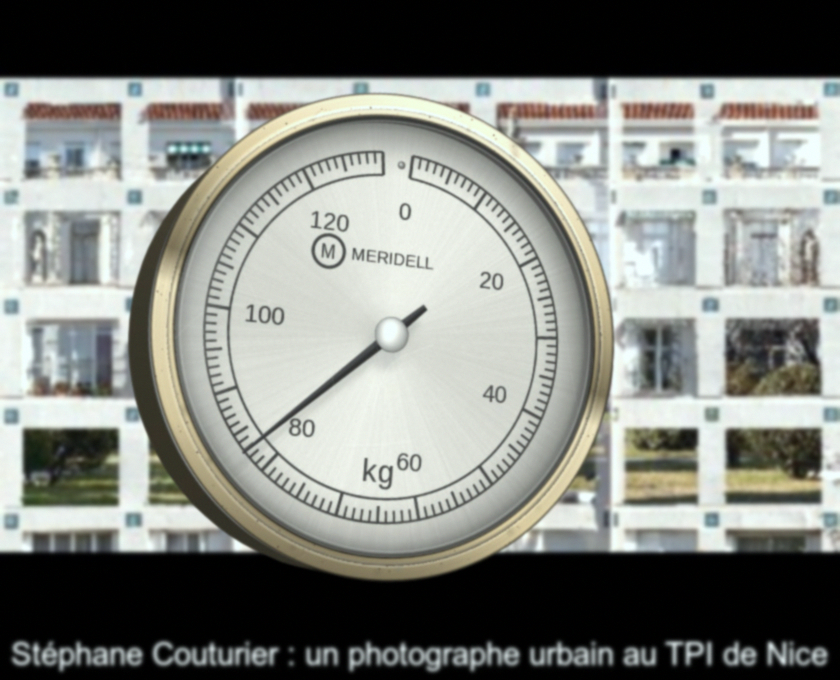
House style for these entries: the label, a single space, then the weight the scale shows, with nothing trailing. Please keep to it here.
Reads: 83 kg
